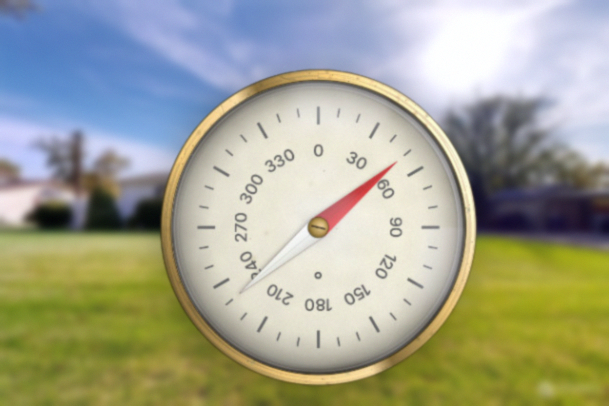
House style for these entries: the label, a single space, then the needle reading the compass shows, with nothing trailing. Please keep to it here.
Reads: 50 °
